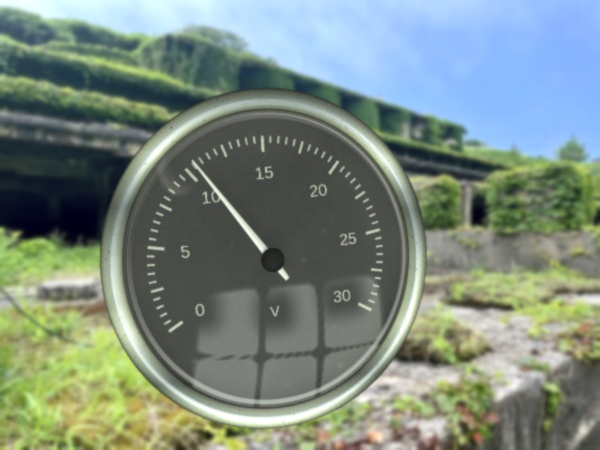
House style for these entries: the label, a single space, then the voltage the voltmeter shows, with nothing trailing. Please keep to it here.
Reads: 10.5 V
